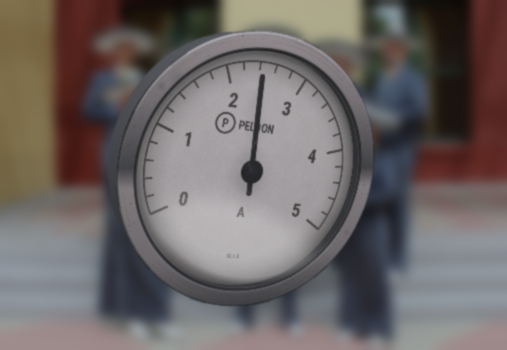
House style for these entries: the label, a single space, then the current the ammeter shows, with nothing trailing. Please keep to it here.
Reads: 2.4 A
